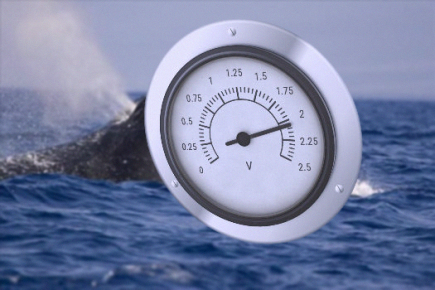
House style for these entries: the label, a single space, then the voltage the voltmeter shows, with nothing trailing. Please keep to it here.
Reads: 2.05 V
